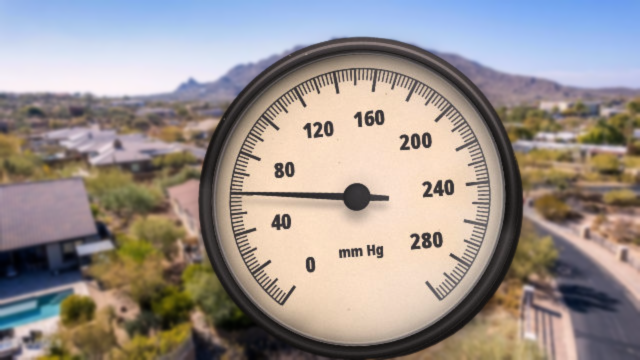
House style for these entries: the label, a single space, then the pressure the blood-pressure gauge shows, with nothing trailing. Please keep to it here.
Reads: 60 mmHg
